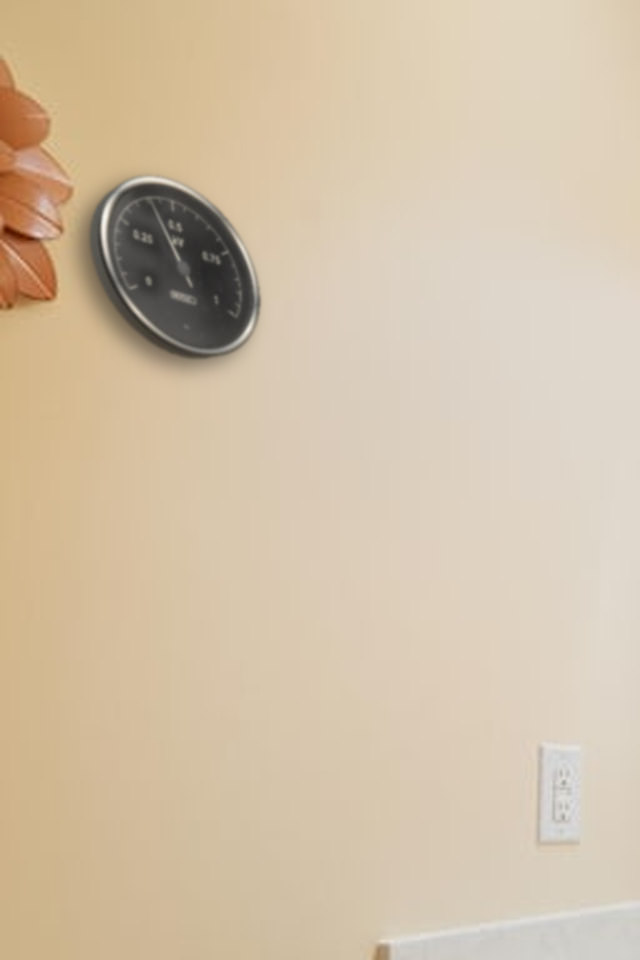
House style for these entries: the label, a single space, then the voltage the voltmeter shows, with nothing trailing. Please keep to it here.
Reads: 0.4 kV
